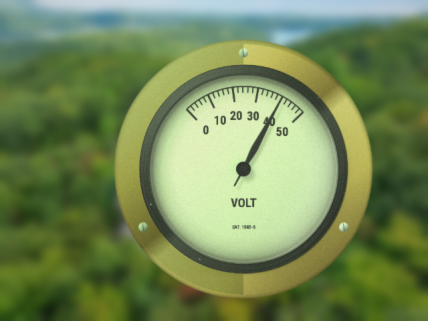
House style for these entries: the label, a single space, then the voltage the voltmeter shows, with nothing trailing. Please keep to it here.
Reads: 40 V
